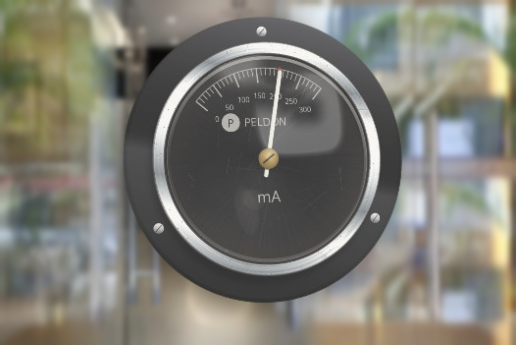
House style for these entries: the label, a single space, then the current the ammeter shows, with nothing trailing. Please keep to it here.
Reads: 200 mA
